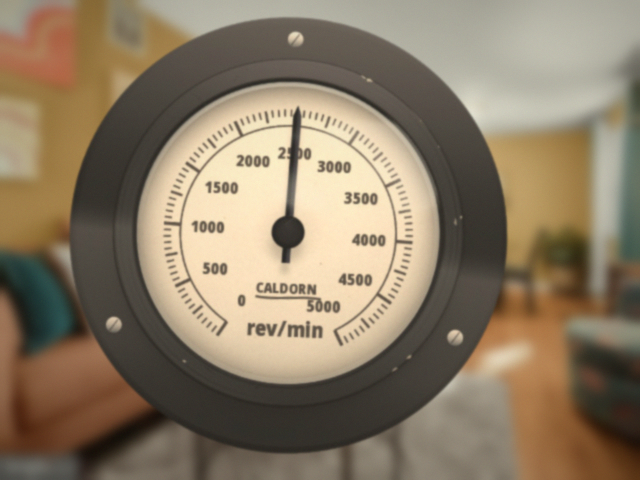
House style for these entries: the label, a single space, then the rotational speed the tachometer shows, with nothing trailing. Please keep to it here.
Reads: 2500 rpm
